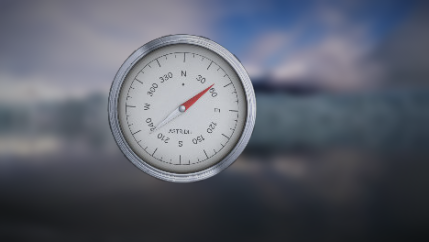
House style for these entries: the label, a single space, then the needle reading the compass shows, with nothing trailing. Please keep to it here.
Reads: 50 °
